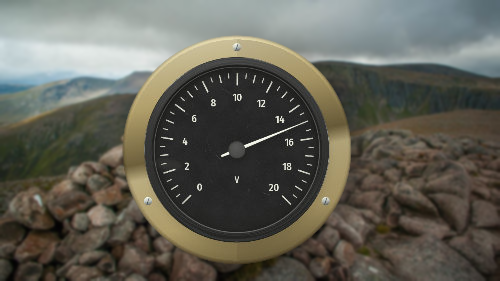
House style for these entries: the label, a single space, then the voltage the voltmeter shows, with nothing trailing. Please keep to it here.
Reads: 15 V
